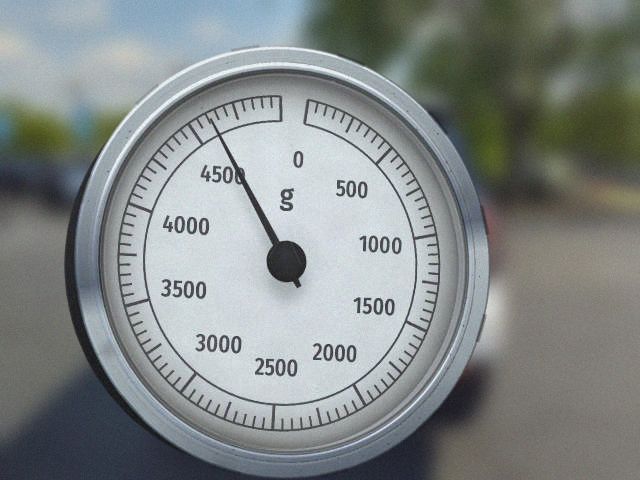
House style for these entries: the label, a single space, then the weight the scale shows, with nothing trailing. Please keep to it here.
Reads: 4600 g
